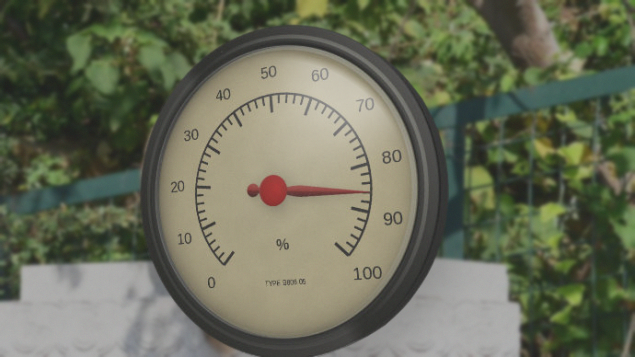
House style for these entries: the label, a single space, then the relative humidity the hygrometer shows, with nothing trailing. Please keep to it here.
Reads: 86 %
